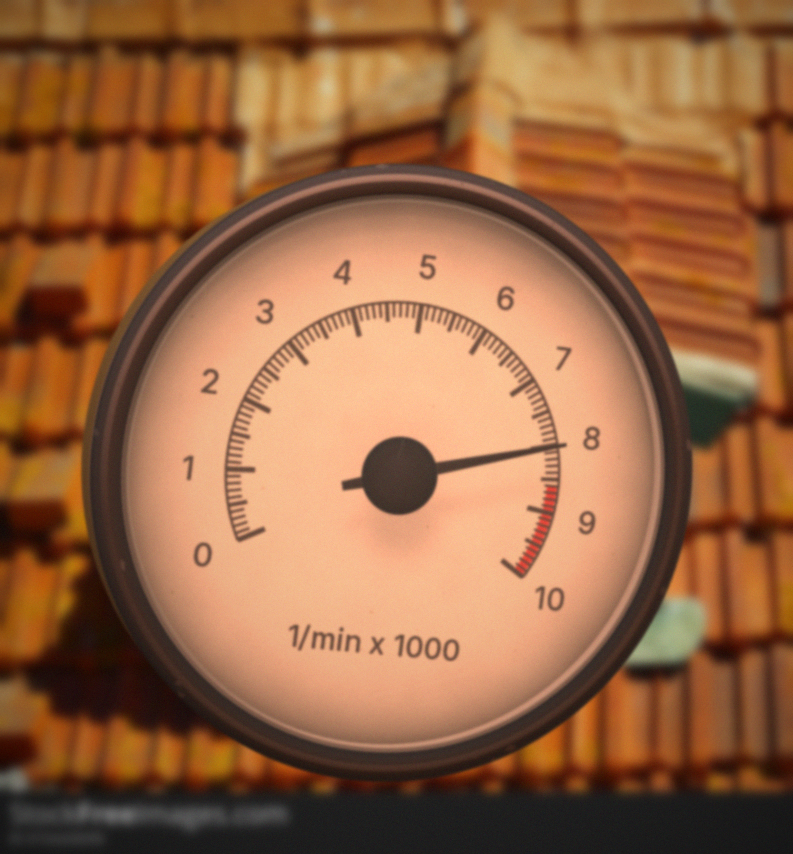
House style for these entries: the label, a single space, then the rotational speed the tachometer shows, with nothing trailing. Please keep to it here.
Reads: 8000 rpm
